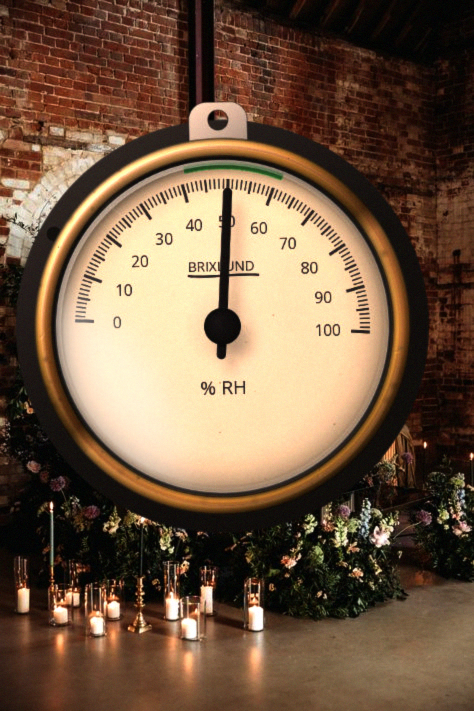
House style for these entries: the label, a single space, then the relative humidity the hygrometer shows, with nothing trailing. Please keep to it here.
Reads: 50 %
